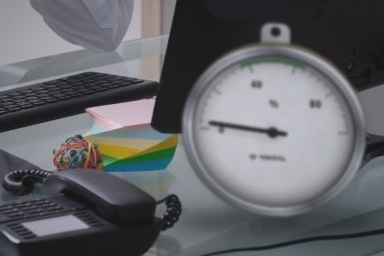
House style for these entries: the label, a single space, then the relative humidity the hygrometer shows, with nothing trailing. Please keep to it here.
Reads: 4 %
